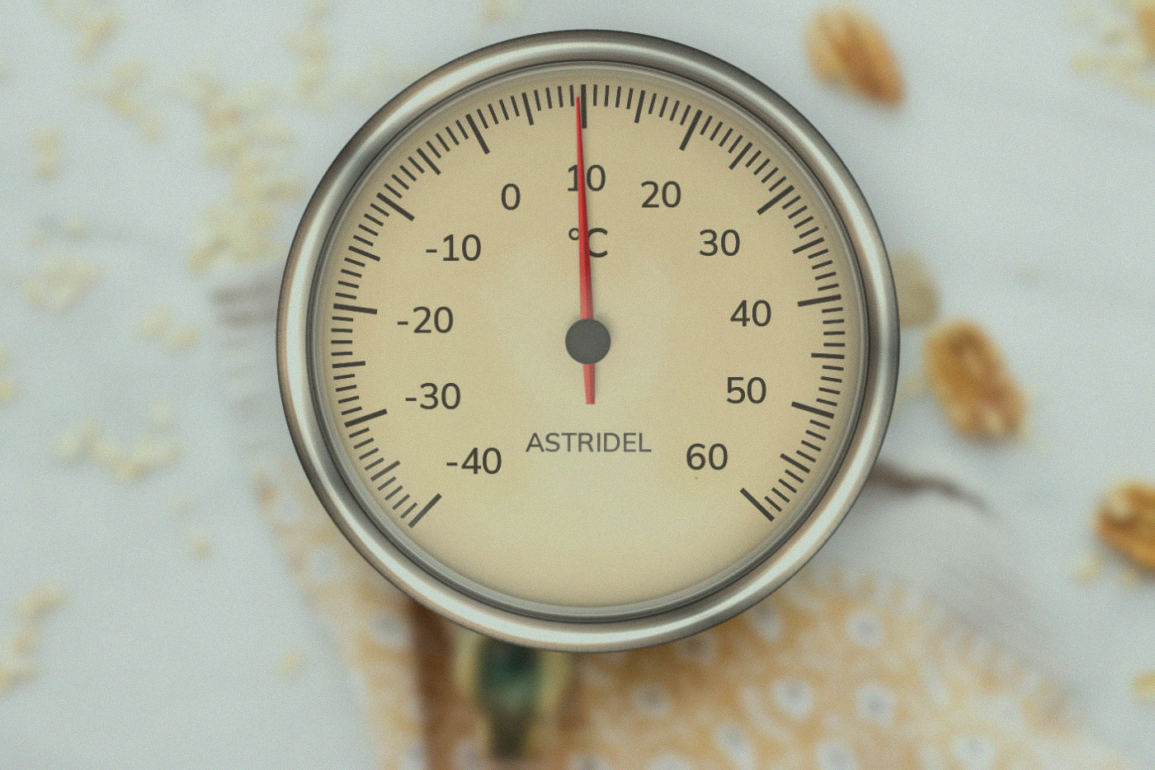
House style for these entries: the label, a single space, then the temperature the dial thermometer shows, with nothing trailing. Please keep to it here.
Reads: 9.5 °C
